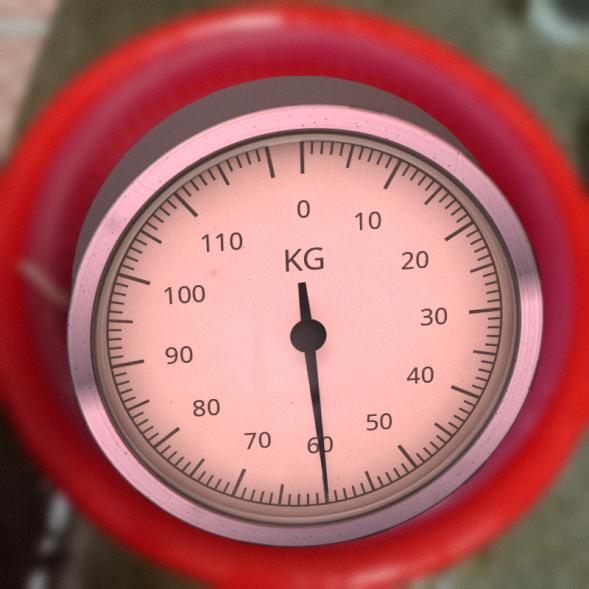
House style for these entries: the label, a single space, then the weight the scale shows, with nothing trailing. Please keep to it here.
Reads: 60 kg
